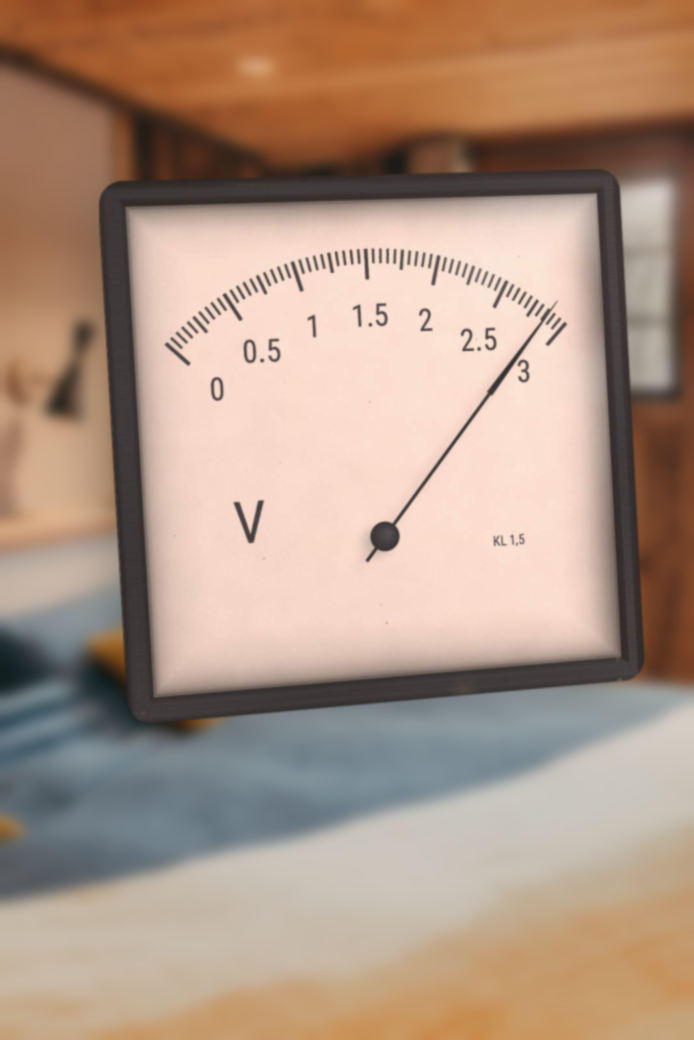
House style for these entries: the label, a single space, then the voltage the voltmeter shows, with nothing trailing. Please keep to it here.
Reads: 2.85 V
